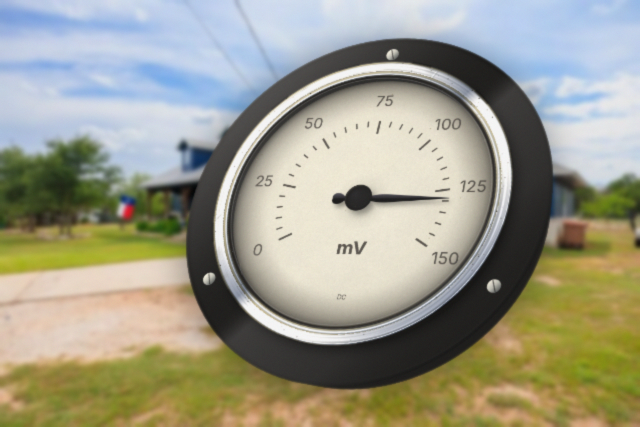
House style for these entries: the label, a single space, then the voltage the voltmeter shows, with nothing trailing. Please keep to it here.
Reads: 130 mV
